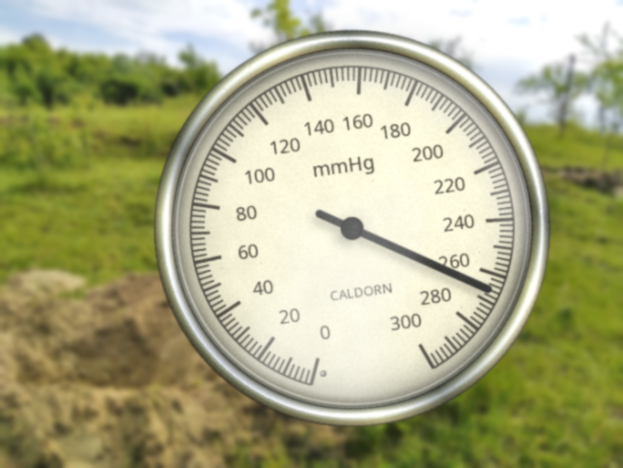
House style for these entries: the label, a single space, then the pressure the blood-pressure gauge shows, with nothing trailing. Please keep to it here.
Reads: 266 mmHg
